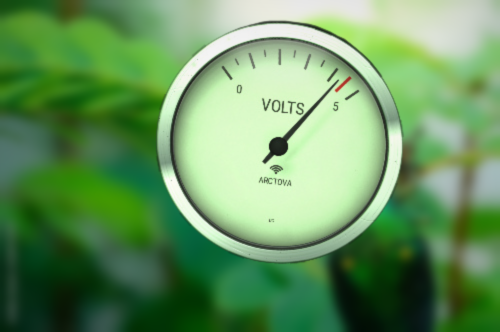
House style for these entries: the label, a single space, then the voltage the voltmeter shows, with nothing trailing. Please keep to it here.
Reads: 4.25 V
